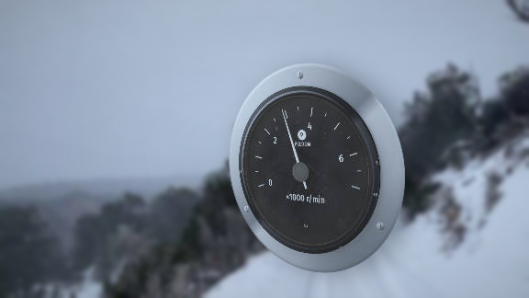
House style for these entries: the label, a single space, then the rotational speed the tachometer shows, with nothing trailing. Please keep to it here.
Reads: 3000 rpm
